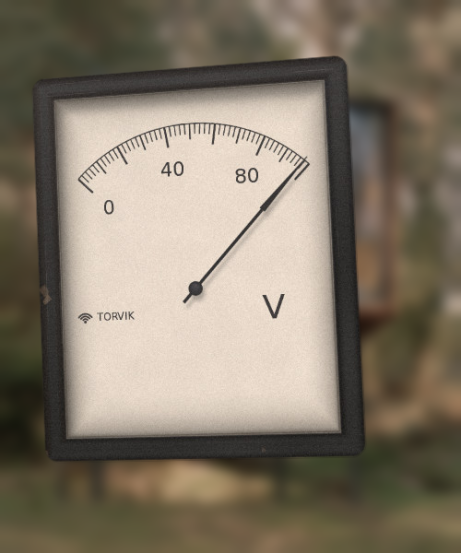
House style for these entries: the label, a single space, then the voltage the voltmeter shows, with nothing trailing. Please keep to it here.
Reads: 98 V
